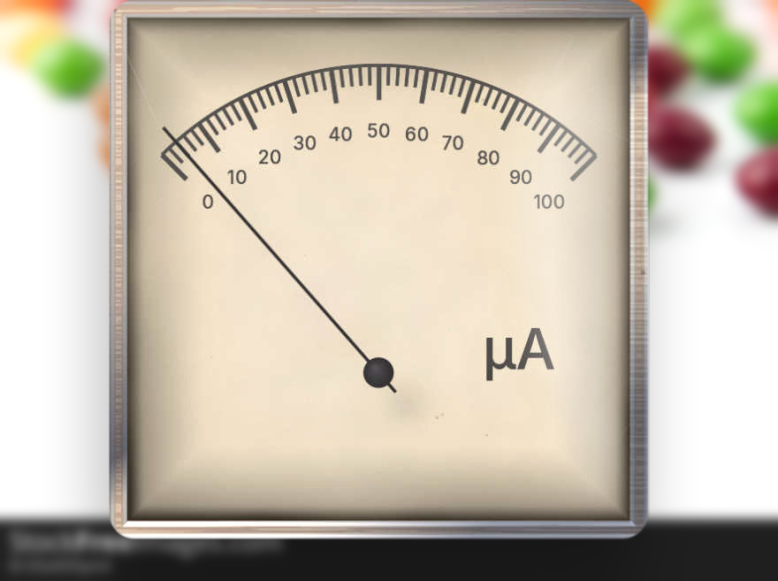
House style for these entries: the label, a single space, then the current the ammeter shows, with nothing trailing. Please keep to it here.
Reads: 4 µA
